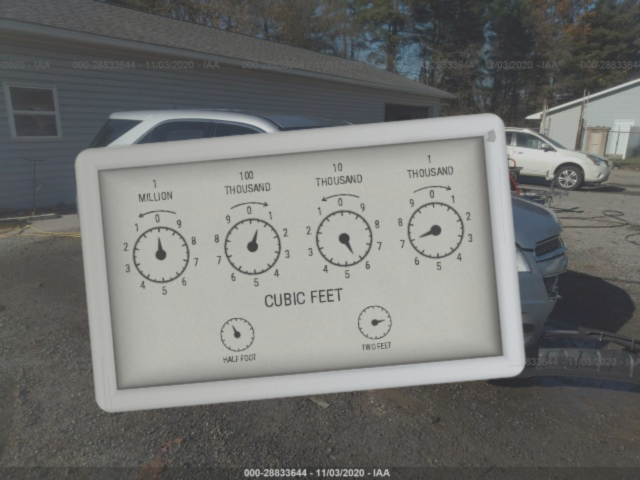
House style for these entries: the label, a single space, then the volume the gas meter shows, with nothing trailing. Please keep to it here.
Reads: 5700 ft³
